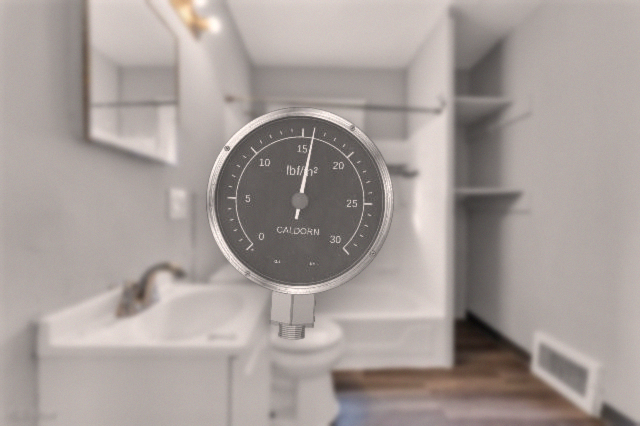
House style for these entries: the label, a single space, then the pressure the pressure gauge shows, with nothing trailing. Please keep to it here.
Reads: 16 psi
